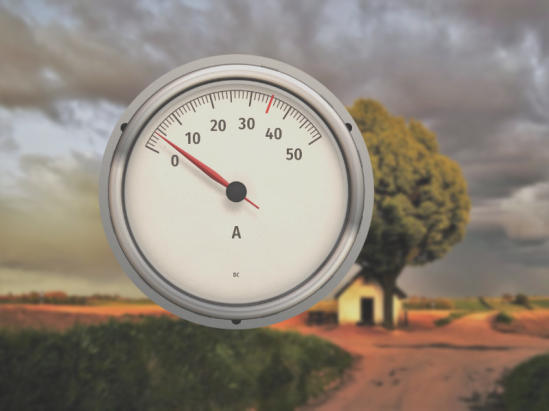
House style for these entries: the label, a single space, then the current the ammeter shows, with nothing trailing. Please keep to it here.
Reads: 4 A
